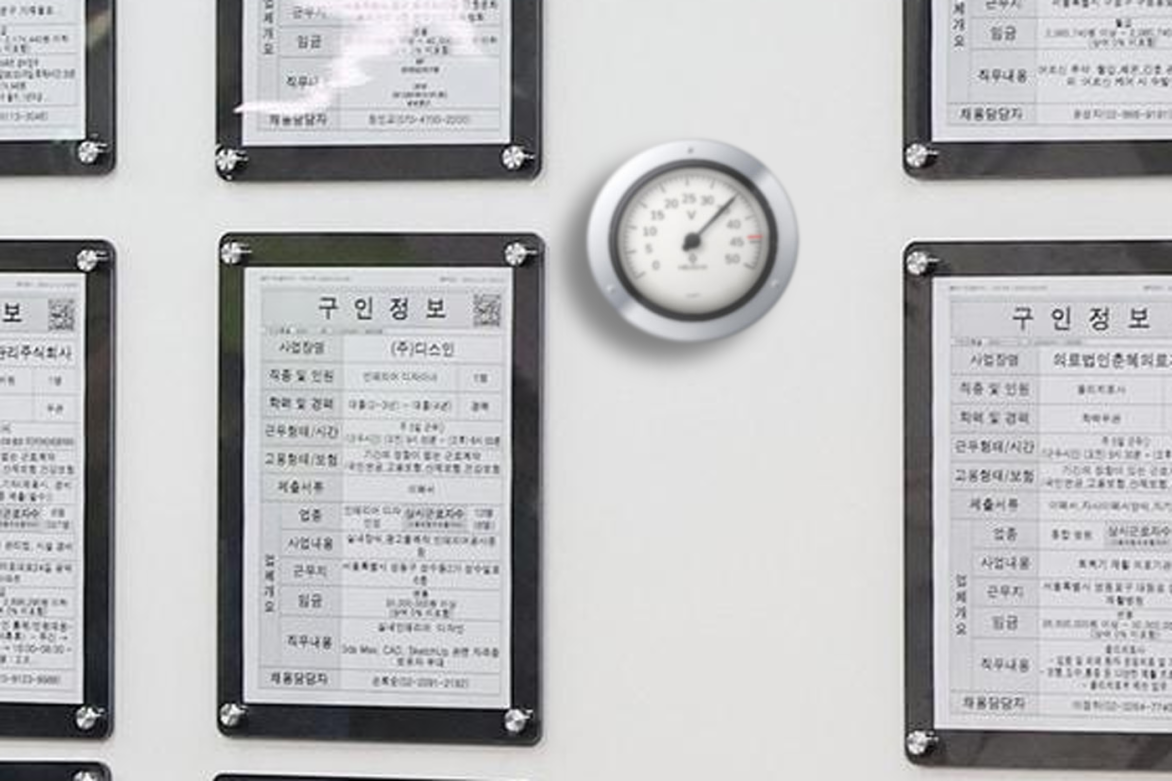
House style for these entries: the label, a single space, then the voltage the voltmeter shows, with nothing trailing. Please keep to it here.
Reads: 35 V
